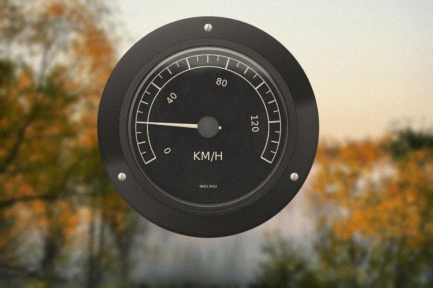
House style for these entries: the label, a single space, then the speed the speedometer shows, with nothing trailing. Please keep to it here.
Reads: 20 km/h
